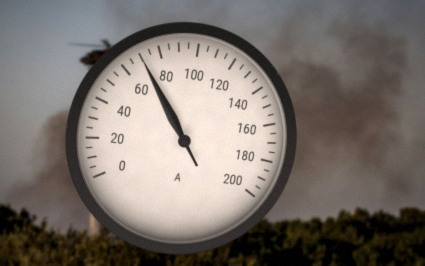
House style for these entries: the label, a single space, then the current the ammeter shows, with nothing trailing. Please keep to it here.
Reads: 70 A
